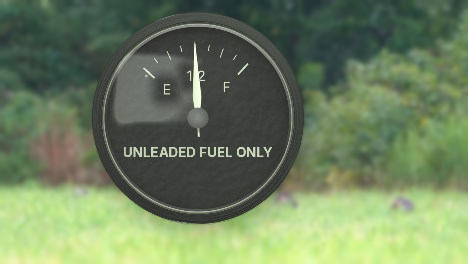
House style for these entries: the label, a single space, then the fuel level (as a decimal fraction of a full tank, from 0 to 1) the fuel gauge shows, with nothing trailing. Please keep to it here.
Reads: 0.5
